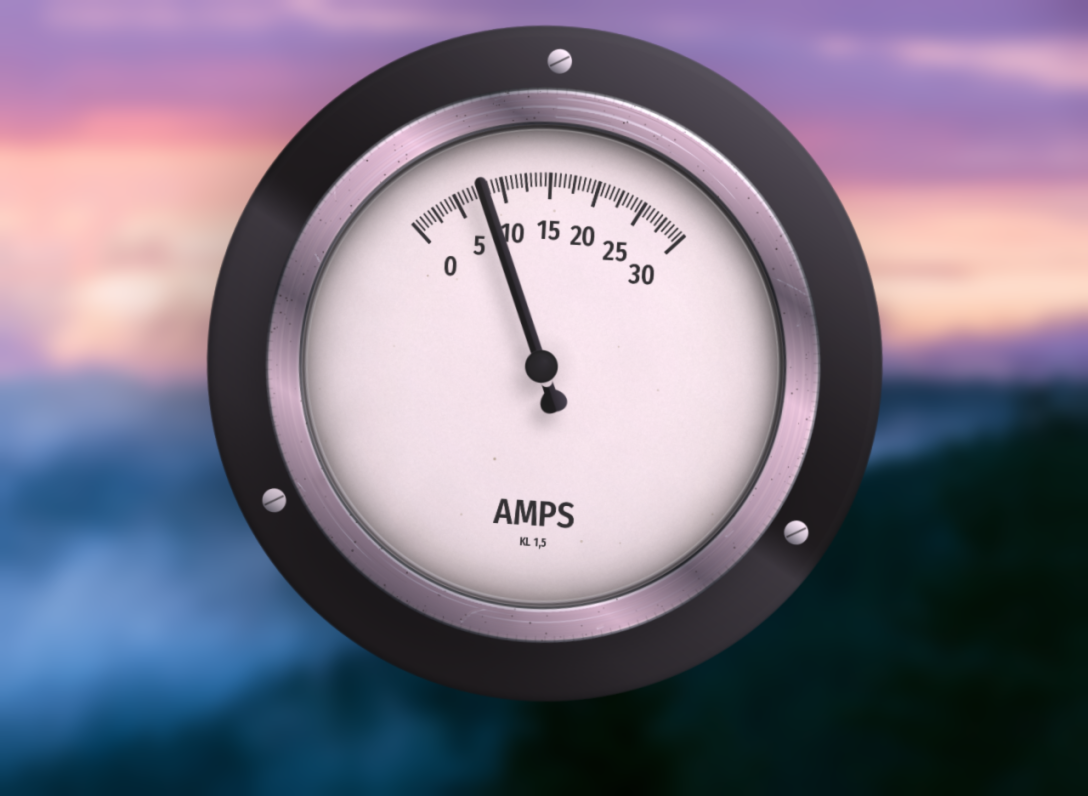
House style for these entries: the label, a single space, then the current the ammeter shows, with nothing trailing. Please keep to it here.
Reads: 8 A
